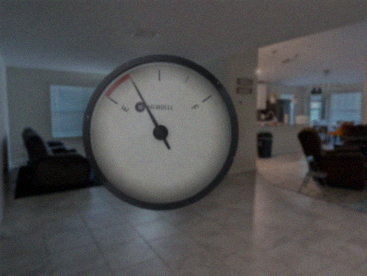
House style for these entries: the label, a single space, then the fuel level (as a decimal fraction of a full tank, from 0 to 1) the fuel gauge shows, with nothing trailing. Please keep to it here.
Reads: 0.25
